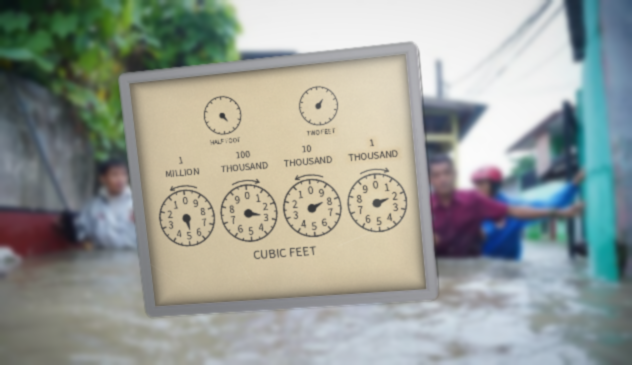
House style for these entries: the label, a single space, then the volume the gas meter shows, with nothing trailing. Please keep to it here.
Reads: 528200 ft³
